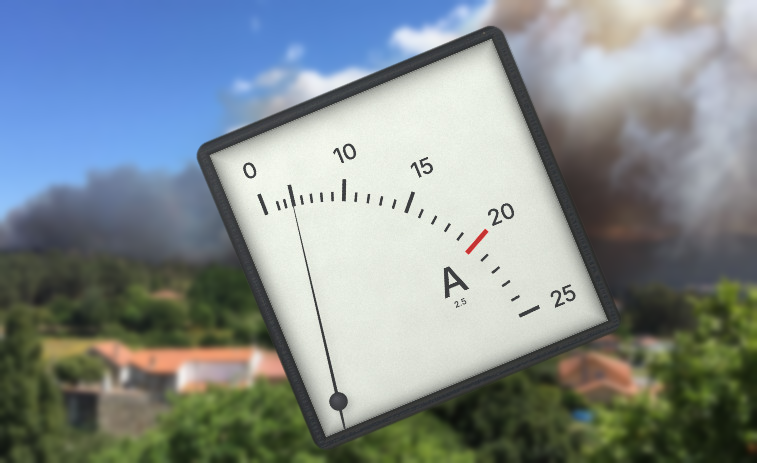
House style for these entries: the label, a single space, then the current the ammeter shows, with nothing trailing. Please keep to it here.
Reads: 5 A
